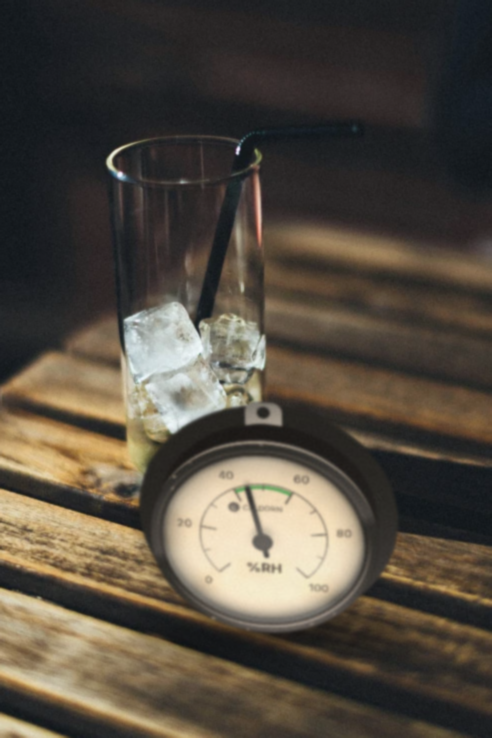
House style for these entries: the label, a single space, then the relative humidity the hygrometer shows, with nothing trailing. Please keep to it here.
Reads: 45 %
